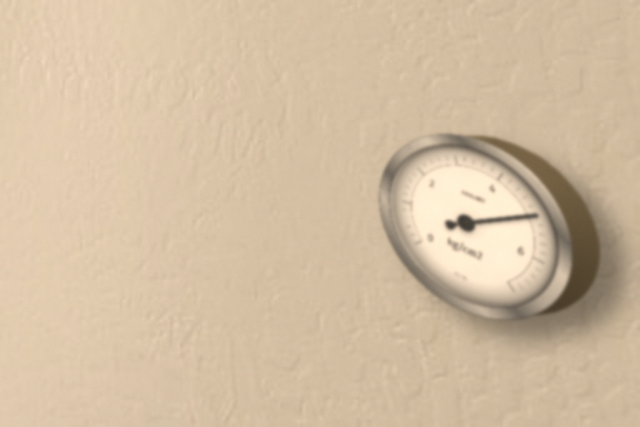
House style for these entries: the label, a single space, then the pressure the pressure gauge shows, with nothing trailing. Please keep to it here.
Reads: 5 kg/cm²
